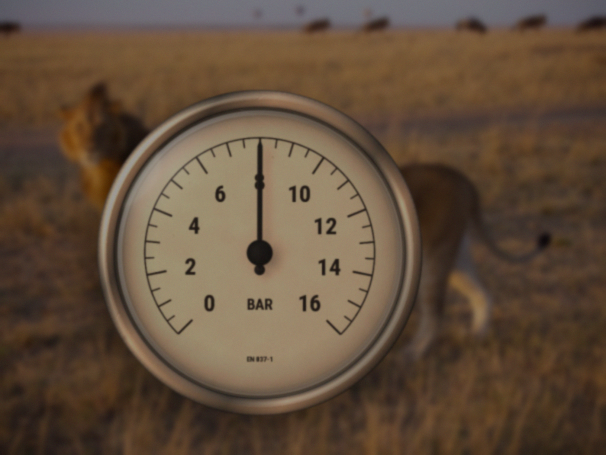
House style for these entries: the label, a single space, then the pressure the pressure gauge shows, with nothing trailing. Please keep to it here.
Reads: 8 bar
